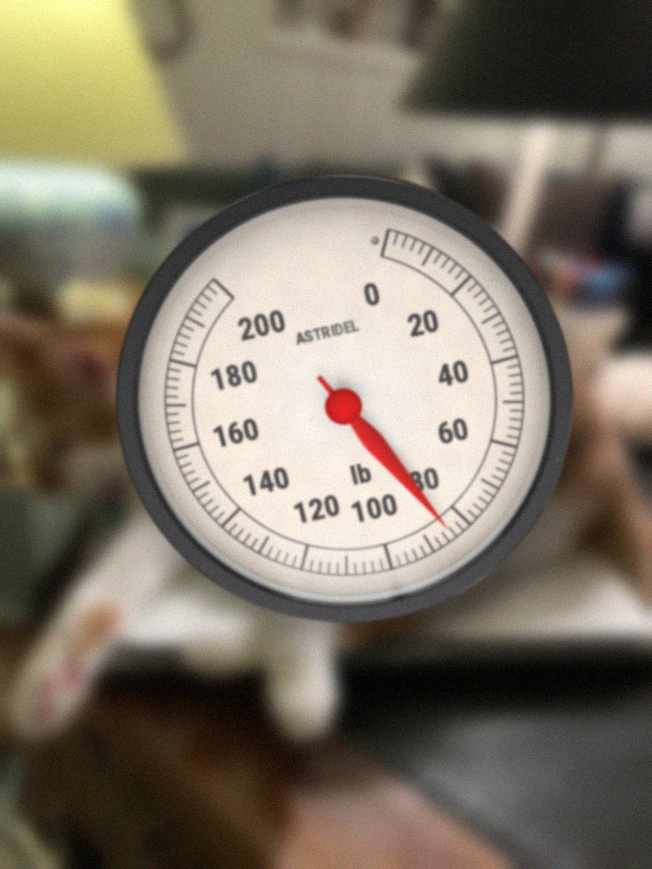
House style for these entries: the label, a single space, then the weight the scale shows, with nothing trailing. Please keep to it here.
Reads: 84 lb
